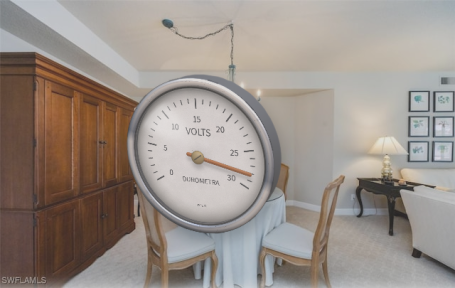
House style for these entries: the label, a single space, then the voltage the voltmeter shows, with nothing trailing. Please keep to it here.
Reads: 28 V
